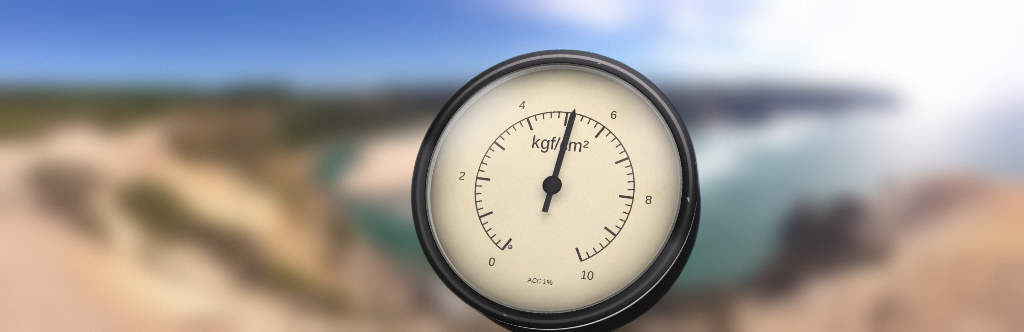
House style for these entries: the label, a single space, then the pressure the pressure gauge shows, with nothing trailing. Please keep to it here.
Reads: 5.2 kg/cm²
